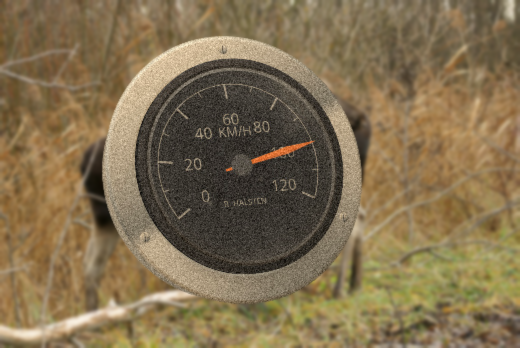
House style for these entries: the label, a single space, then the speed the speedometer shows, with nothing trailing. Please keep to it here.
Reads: 100 km/h
